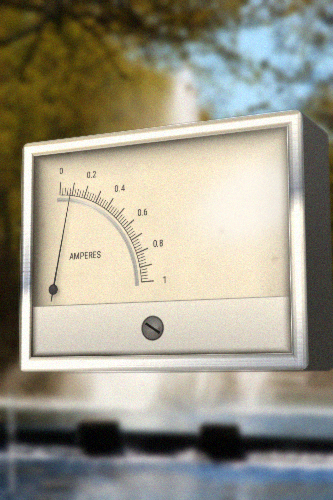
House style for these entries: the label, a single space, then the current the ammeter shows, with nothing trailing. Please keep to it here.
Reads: 0.1 A
